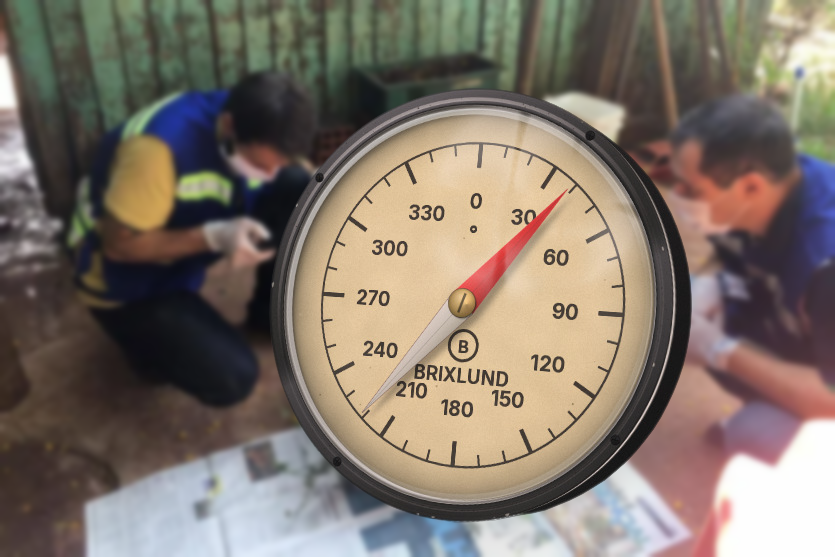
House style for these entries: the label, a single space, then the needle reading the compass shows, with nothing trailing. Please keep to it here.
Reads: 40 °
